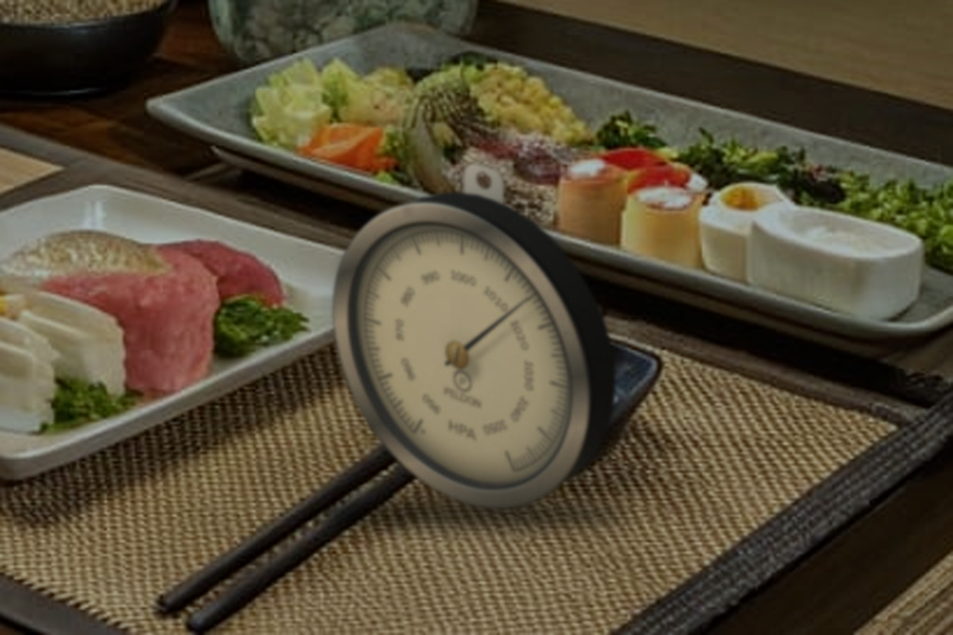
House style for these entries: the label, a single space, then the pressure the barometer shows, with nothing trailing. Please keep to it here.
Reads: 1015 hPa
